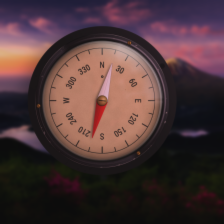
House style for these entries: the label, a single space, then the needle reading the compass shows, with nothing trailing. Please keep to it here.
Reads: 195 °
